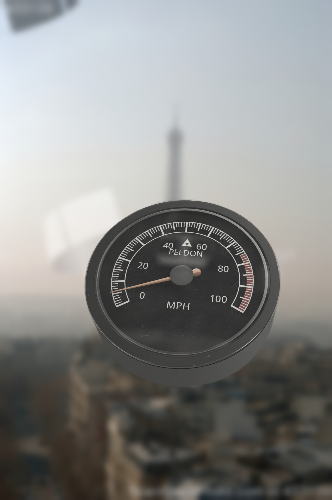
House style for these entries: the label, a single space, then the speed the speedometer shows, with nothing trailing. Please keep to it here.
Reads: 5 mph
